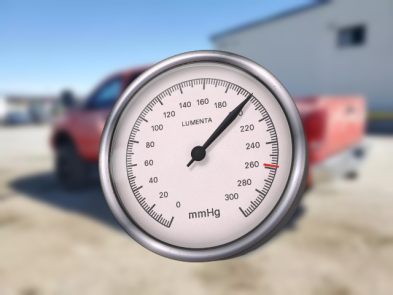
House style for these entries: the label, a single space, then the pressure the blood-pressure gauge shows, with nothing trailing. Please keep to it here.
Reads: 200 mmHg
